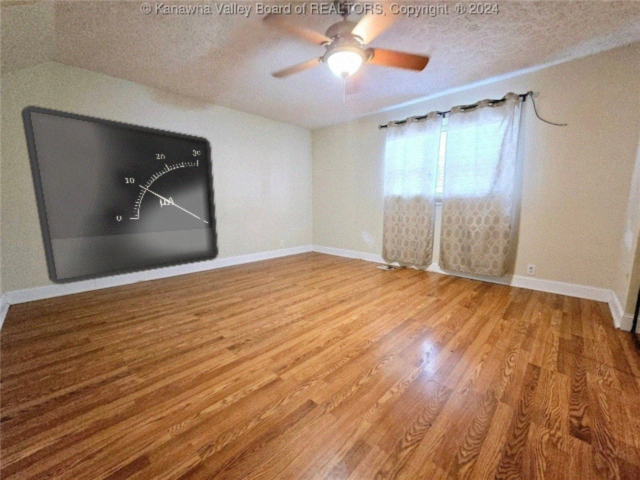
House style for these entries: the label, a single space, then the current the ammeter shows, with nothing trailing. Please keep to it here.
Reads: 10 µA
